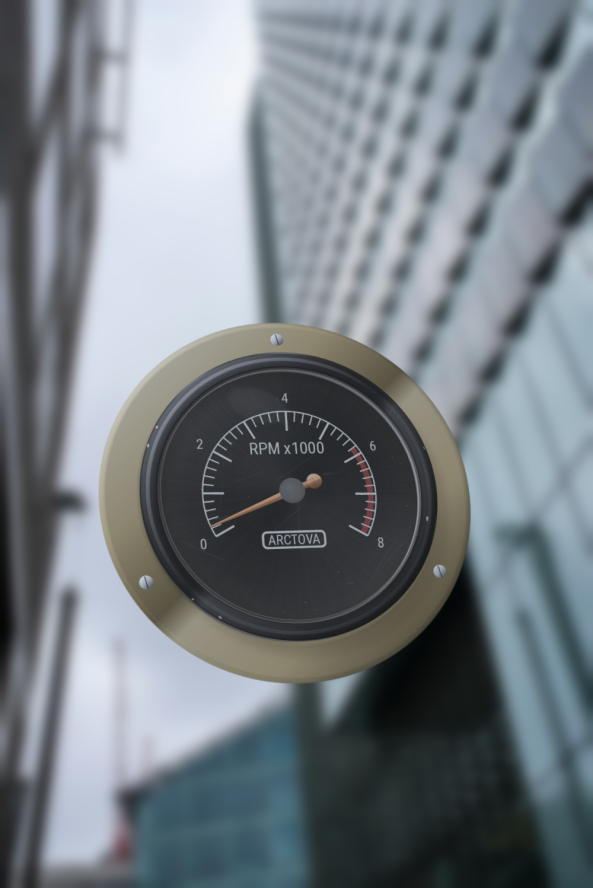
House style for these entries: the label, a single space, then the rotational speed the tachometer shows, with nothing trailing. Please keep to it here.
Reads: 200 rpm
